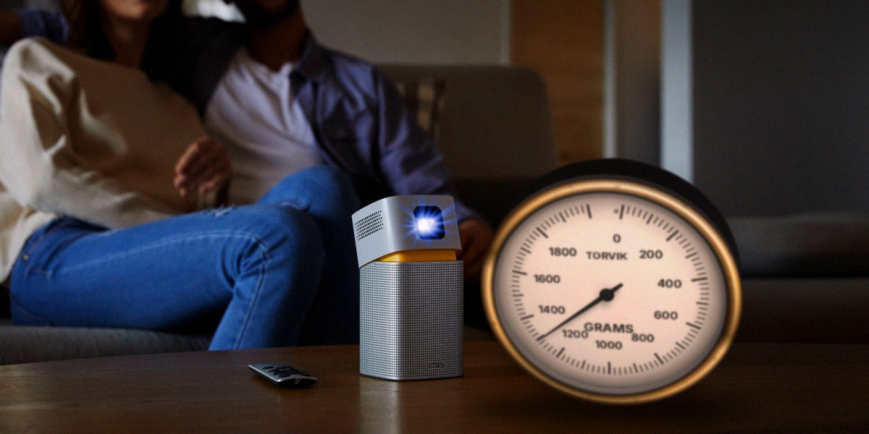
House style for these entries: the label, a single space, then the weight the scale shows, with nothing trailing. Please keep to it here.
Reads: 1300 g
